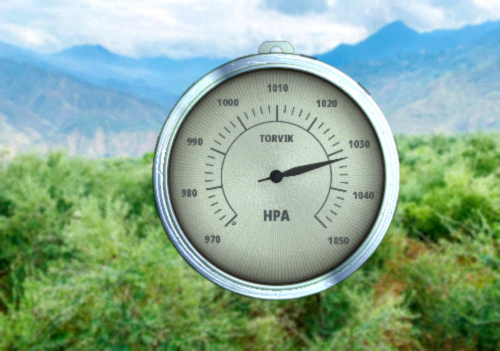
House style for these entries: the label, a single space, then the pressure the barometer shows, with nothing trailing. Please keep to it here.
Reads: 1032 hPa
